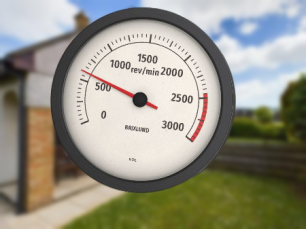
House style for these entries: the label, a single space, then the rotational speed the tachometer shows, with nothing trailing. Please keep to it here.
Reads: 600 rpm
